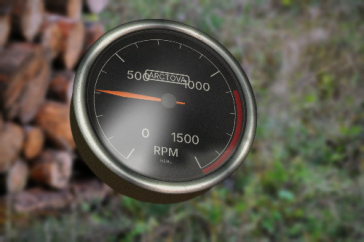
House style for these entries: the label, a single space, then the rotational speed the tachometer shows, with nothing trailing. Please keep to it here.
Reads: 300 rpm
